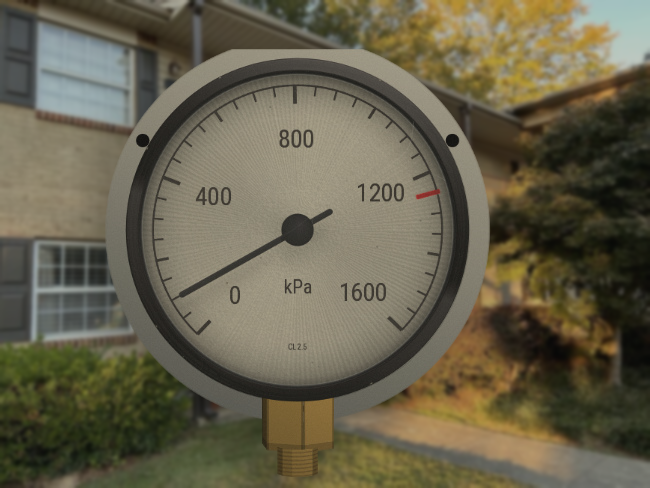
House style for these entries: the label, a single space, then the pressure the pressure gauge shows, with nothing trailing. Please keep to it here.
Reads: 100 kPa
